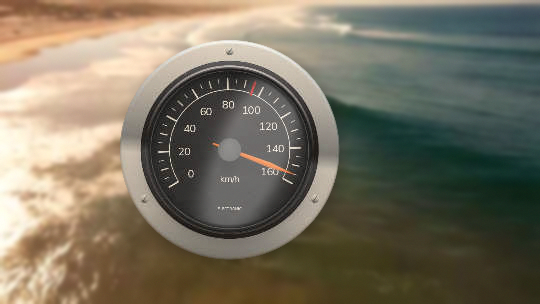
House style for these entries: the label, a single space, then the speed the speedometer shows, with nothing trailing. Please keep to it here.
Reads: 155 km/h
